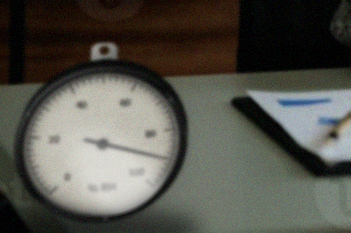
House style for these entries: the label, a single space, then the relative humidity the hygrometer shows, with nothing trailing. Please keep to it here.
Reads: 90 %
